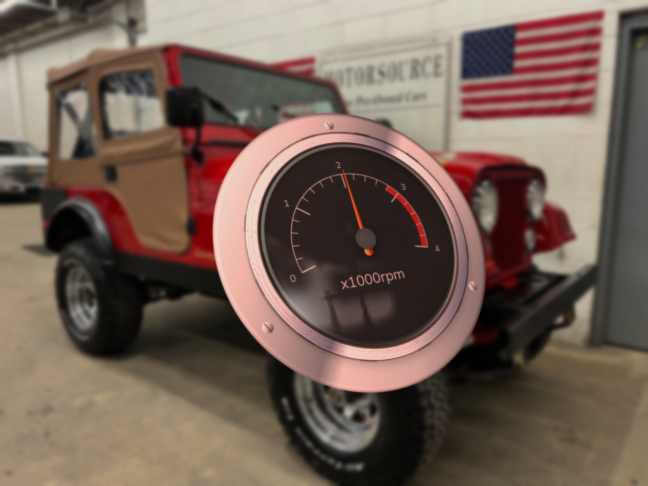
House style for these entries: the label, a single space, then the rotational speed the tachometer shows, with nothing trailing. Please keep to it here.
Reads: 2000 rpm
